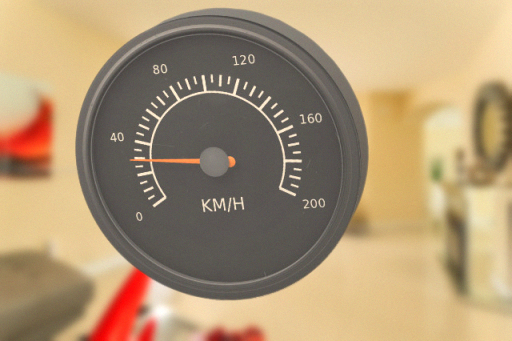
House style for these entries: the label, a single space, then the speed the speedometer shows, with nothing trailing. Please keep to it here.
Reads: 30 km/h
